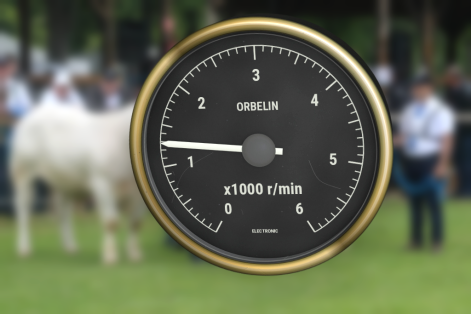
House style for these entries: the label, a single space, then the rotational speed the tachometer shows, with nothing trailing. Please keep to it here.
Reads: 1300 rpm
